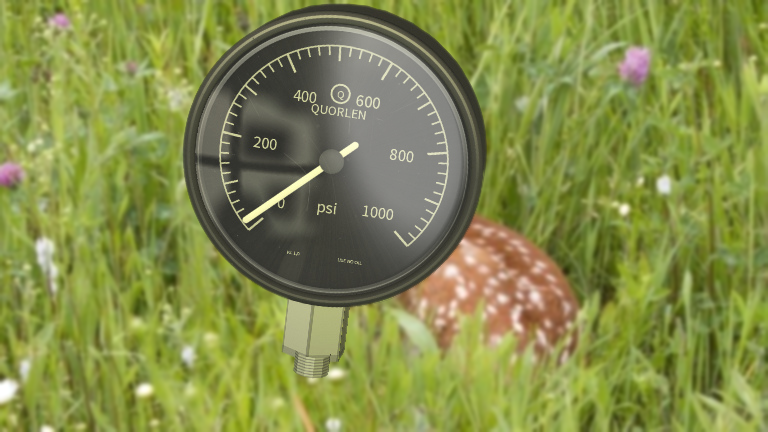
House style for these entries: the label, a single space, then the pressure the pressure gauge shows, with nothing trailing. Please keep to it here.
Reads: 20 psi
